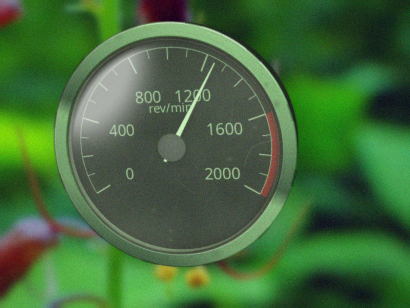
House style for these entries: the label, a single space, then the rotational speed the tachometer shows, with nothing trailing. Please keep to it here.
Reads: 1250 rpm
